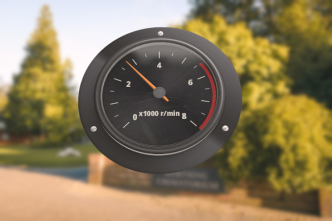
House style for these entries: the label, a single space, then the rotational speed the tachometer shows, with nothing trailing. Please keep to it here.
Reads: 2750 rpm
